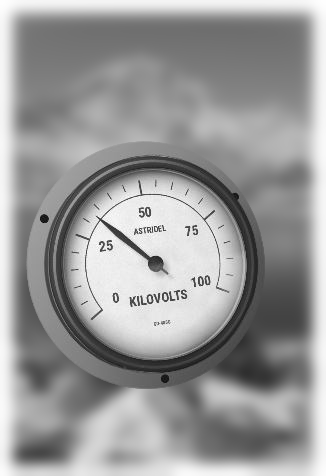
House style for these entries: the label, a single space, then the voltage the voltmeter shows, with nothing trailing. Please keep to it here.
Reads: 32.5 kV
